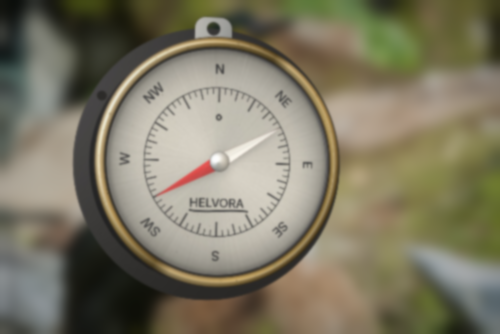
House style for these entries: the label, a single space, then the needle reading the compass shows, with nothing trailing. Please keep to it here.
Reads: 240 °
